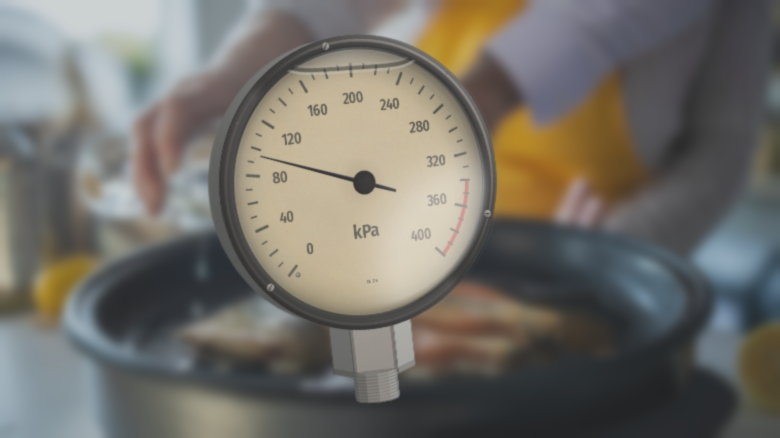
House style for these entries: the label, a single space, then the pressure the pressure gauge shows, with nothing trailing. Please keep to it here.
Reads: 95 kPa
